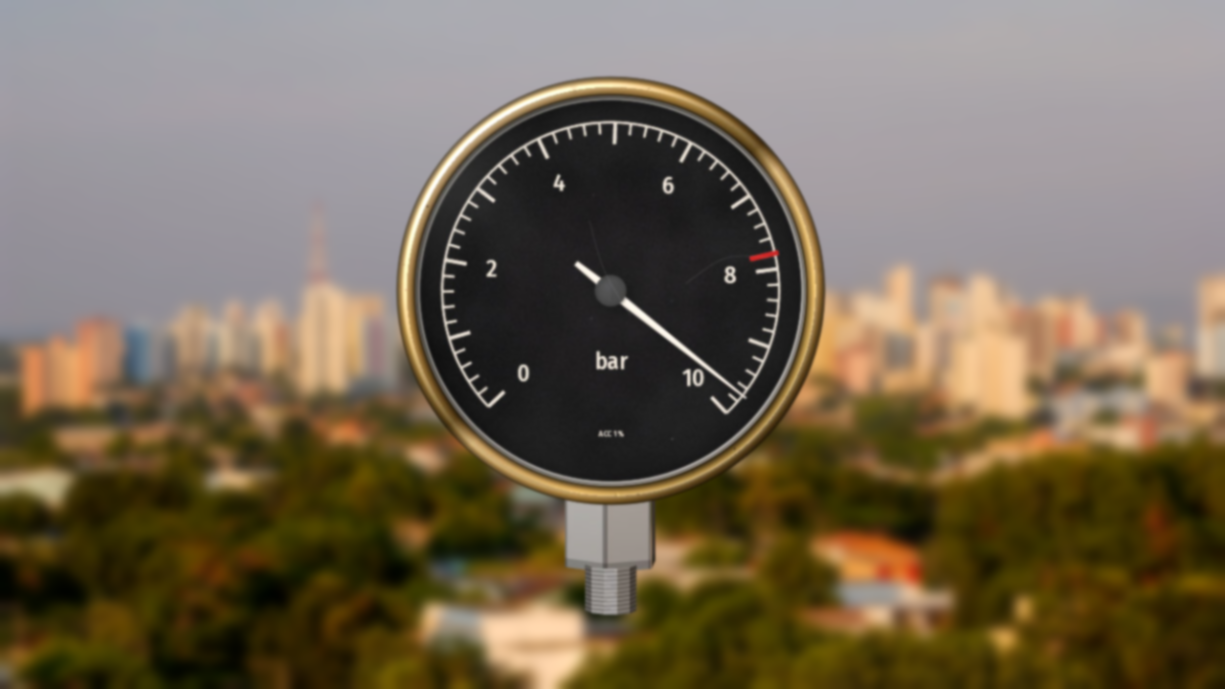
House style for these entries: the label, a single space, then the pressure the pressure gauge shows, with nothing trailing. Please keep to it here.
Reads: 9.7 bar
